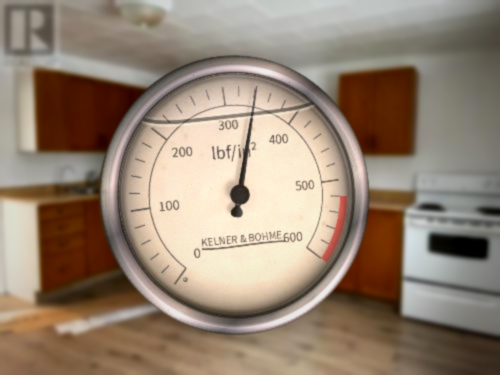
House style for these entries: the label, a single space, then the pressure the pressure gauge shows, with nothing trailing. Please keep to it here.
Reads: 340 psi
